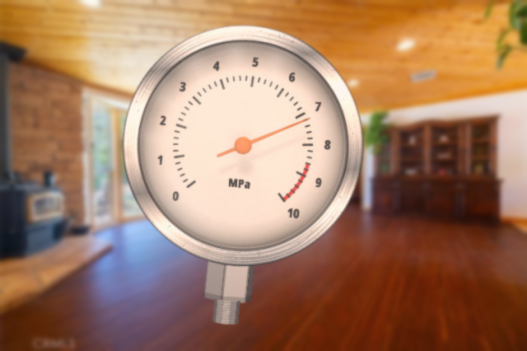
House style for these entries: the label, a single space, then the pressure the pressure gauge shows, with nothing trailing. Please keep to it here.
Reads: 7.2 MPa
